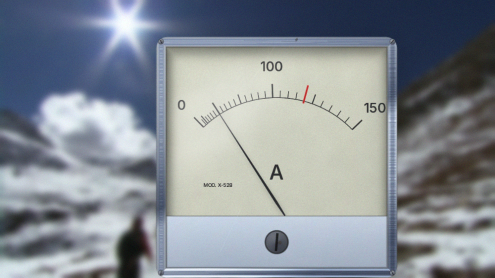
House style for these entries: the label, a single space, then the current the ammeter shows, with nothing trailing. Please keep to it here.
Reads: 50 A
